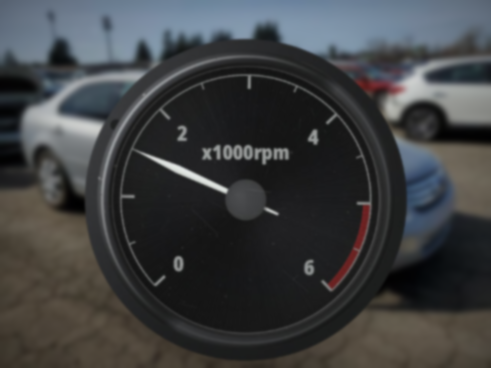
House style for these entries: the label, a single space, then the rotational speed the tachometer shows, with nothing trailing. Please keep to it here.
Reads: 1500 rpm
